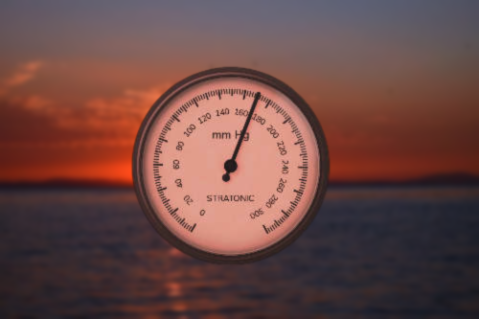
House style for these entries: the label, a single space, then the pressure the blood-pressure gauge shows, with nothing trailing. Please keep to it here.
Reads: 170 mmHg
